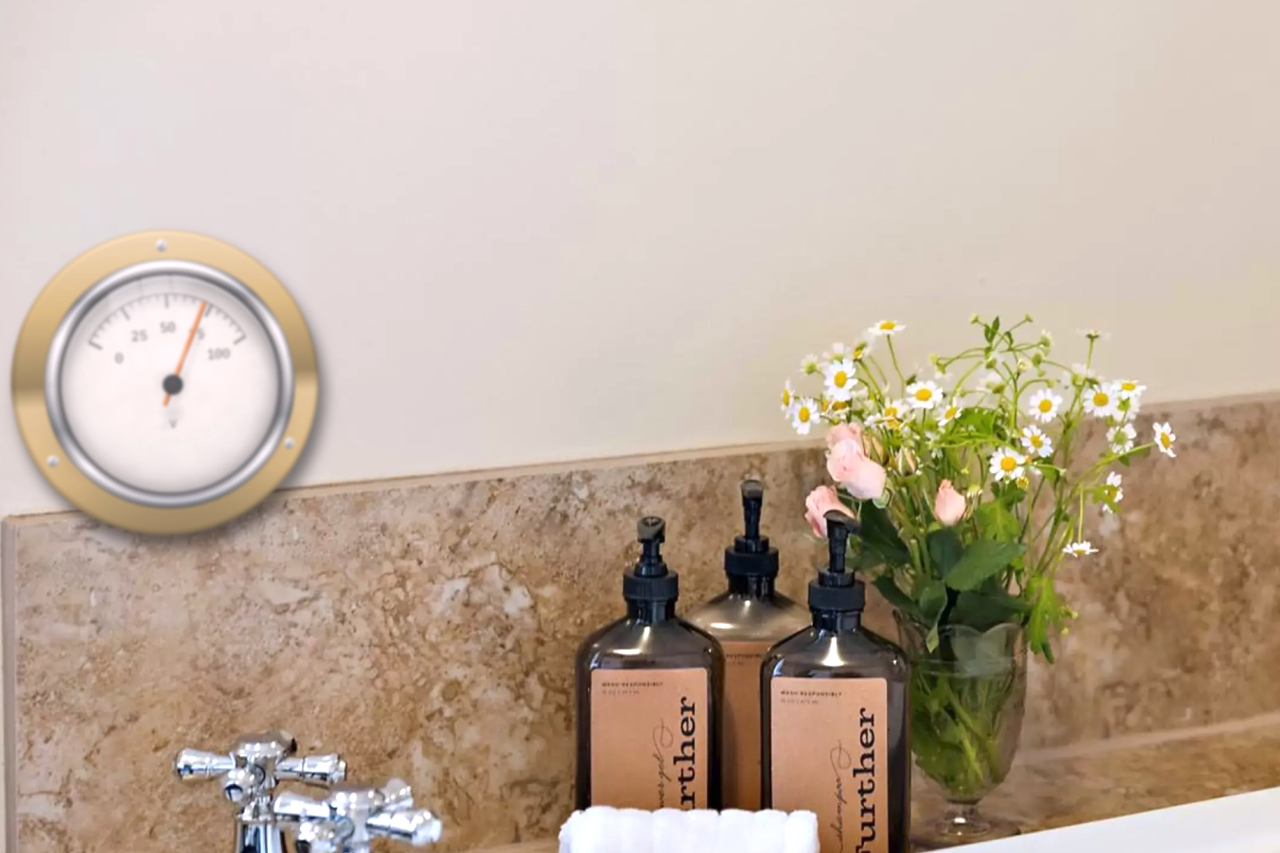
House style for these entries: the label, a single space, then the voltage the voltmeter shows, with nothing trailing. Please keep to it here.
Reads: 70 V
